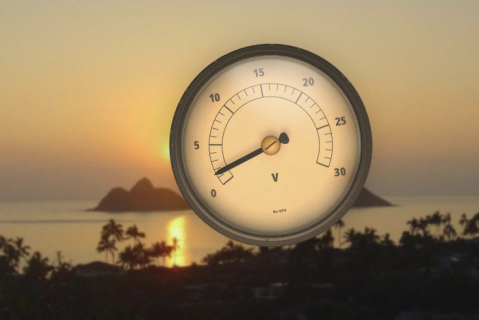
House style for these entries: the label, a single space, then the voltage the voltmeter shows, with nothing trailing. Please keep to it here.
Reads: 1.5 V
